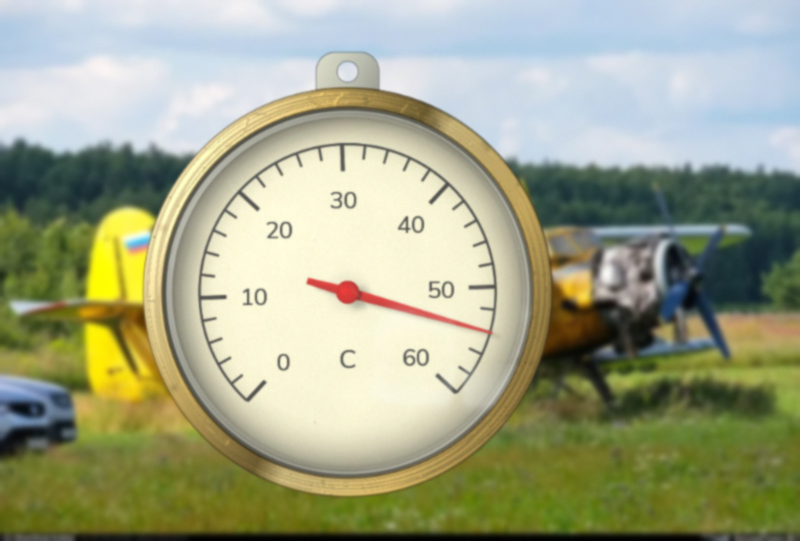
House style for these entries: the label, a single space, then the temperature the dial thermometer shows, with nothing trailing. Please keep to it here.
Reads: 54 °C
